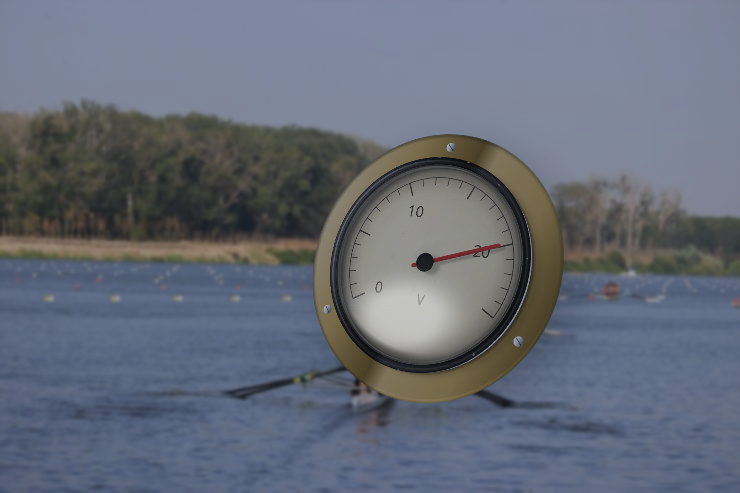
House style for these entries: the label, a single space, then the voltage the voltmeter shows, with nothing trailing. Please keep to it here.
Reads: 20 V
